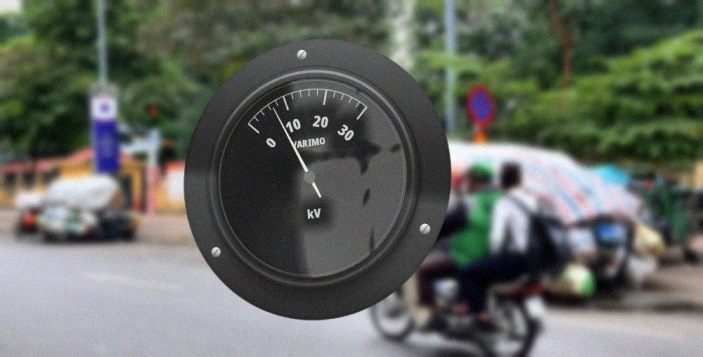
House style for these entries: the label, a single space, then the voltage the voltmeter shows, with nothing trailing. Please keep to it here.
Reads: 7 kV
